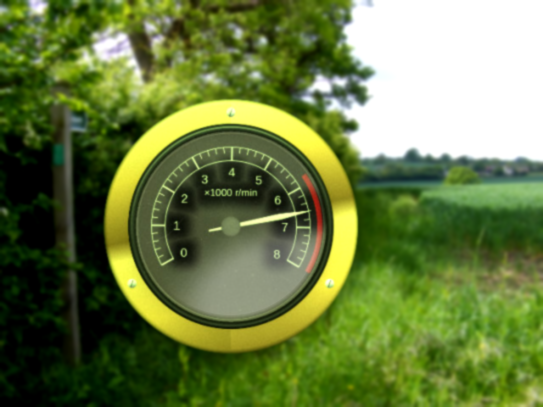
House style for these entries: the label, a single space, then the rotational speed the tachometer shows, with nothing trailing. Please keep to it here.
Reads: 6600 rpm
